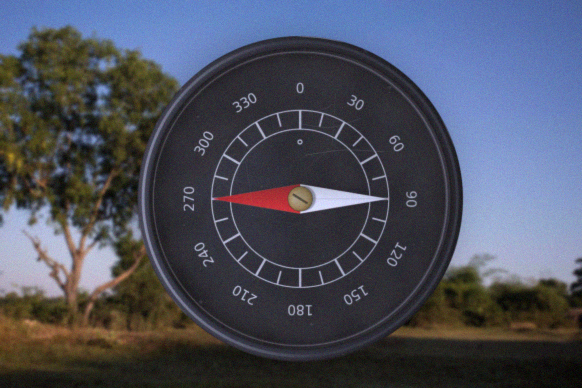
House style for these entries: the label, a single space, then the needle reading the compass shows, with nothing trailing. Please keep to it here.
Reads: 270 °
